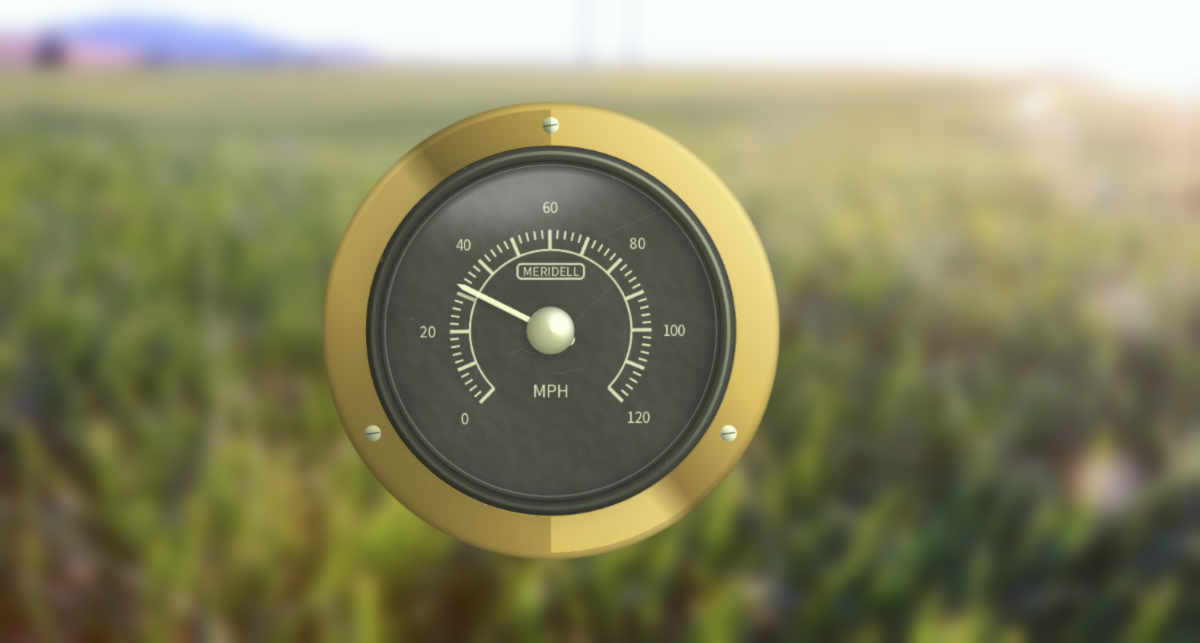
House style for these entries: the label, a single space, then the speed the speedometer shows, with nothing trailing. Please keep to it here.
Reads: 32 mph
